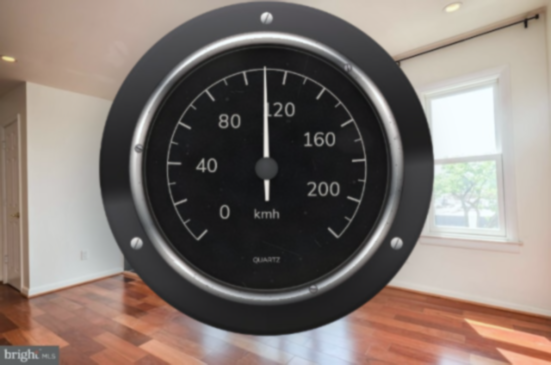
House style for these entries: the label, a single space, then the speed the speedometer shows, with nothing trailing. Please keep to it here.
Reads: 110 km/h
